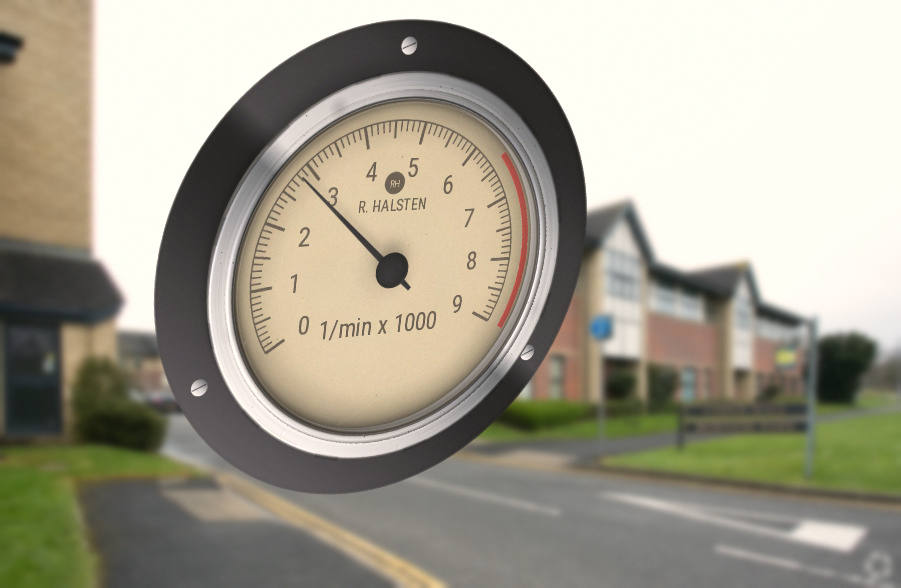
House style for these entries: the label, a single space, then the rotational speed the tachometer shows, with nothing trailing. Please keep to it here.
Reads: 2800 rpm
